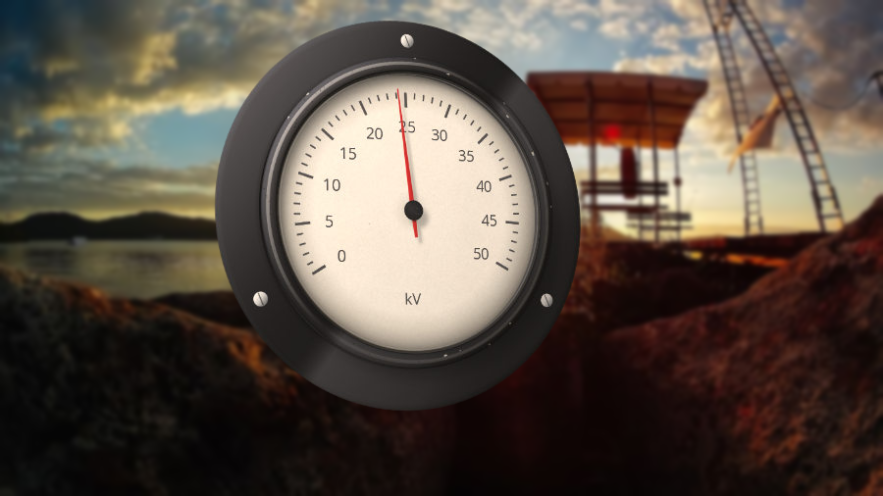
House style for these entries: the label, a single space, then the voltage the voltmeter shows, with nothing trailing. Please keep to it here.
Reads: 24 kV
